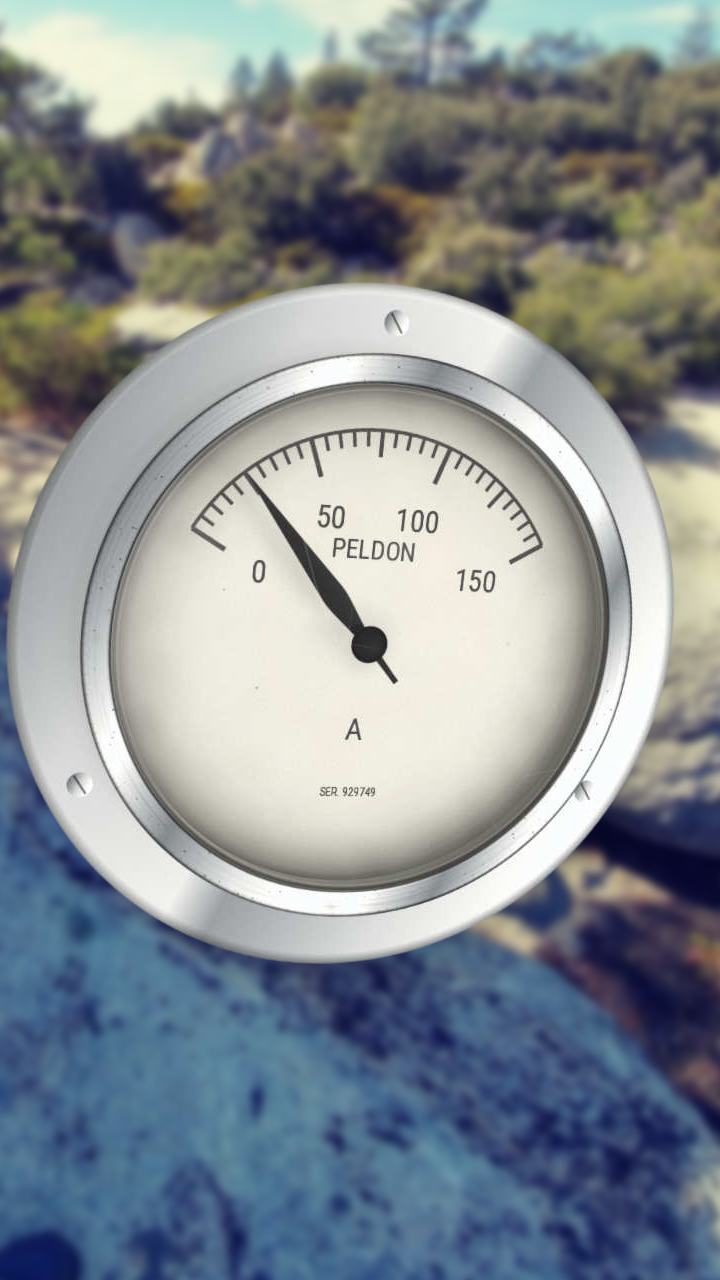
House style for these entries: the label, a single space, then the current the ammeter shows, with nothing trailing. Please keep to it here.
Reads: 25 A
